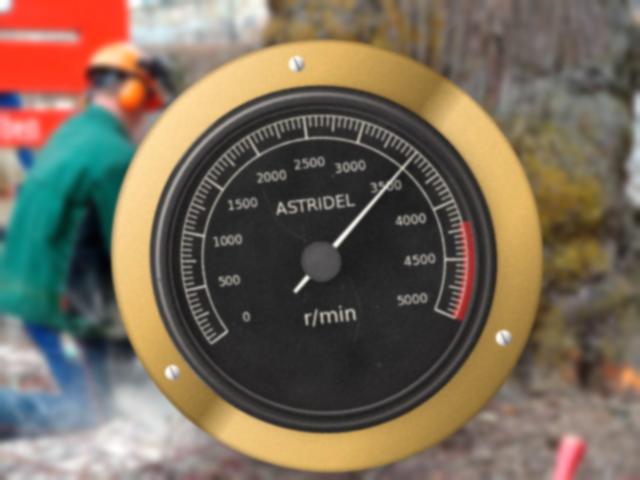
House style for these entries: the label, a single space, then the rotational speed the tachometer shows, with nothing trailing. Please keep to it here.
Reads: 3500 rpm
